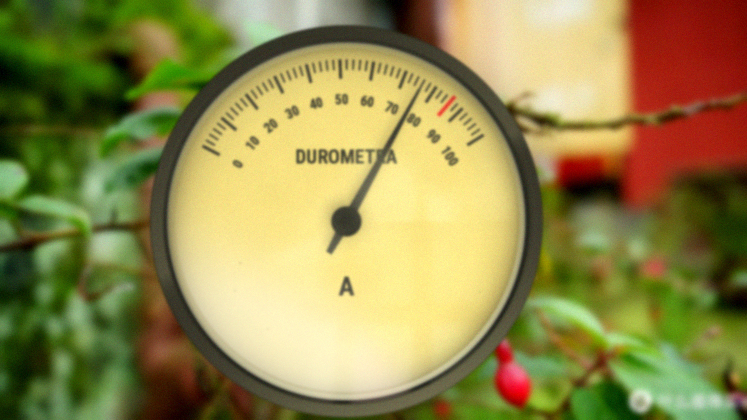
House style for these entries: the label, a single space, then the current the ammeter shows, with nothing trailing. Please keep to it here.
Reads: 76 A
